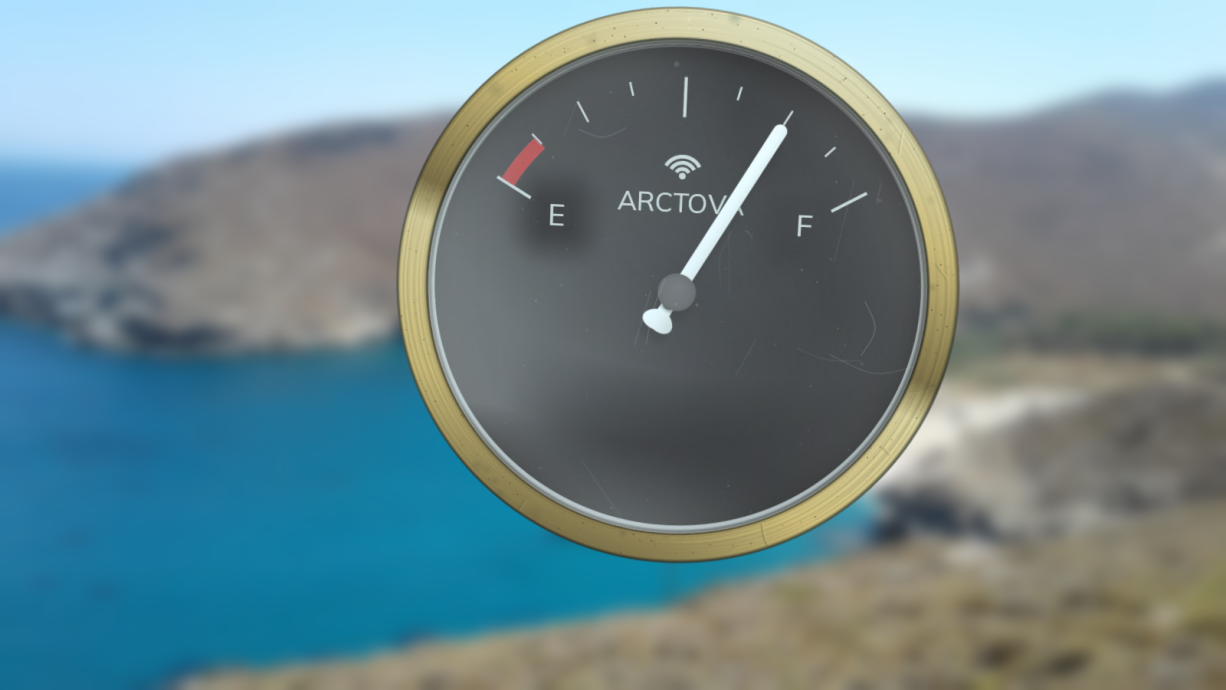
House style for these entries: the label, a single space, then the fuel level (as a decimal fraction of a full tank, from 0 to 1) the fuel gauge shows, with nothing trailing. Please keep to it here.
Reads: 0.75
